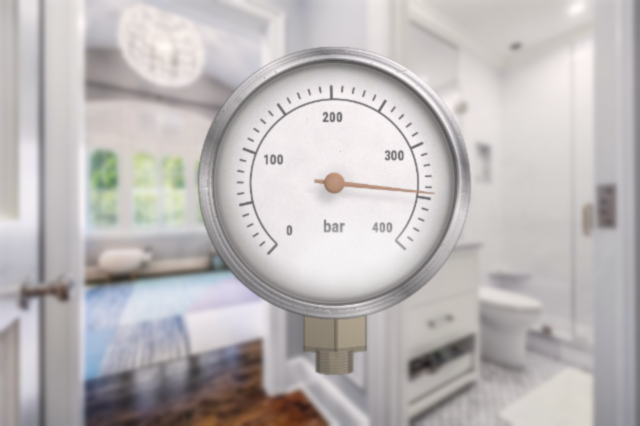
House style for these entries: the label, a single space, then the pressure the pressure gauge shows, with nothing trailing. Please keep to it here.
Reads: 345 bar
